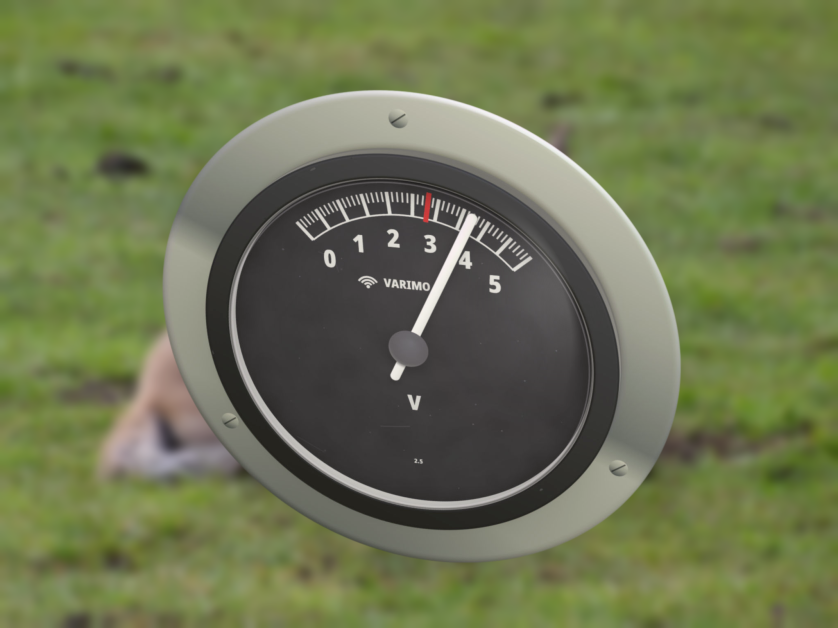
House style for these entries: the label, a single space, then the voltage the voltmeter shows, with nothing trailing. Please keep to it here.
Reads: 3.7 V
